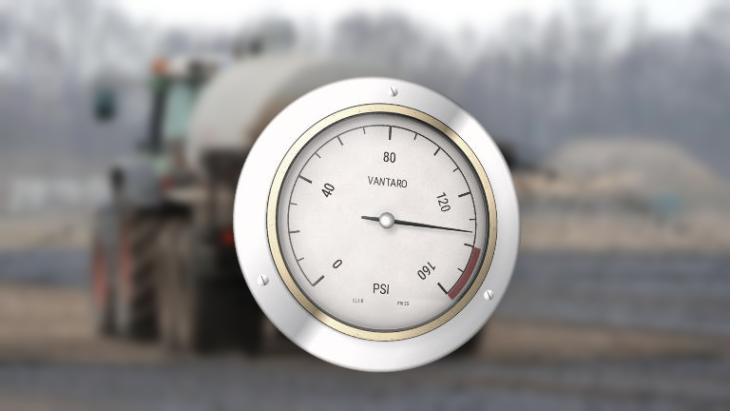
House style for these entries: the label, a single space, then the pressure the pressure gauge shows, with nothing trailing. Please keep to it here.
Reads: 135 psi
